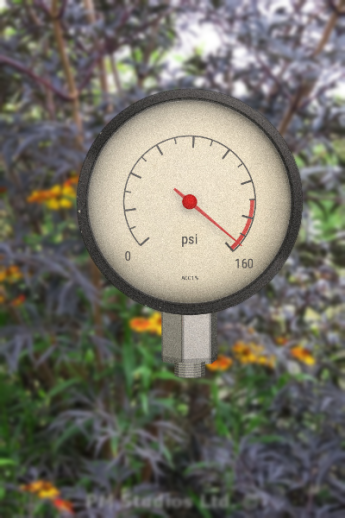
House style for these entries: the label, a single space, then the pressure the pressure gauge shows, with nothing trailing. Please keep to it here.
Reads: 155 psi
